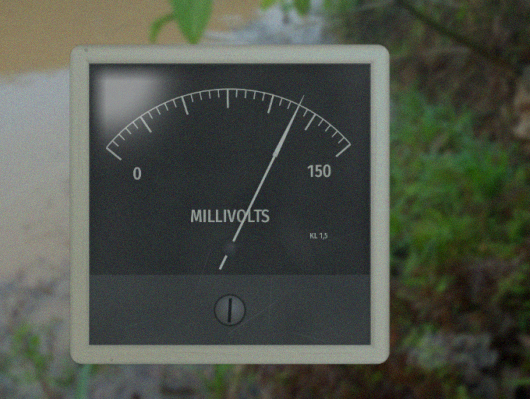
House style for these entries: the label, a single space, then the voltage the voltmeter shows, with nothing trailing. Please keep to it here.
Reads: 115 mV
